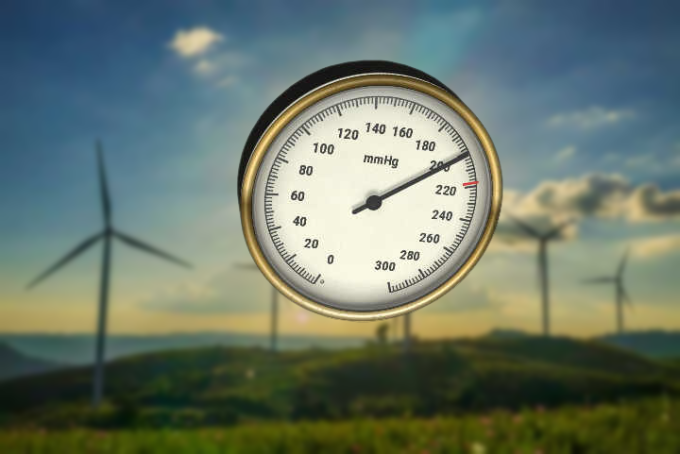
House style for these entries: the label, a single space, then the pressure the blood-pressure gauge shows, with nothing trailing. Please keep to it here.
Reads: 200 mmHg
